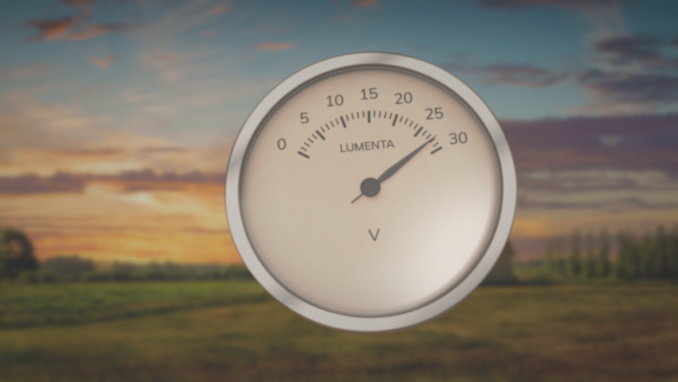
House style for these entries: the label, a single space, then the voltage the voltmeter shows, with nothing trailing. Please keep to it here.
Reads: 28 V
